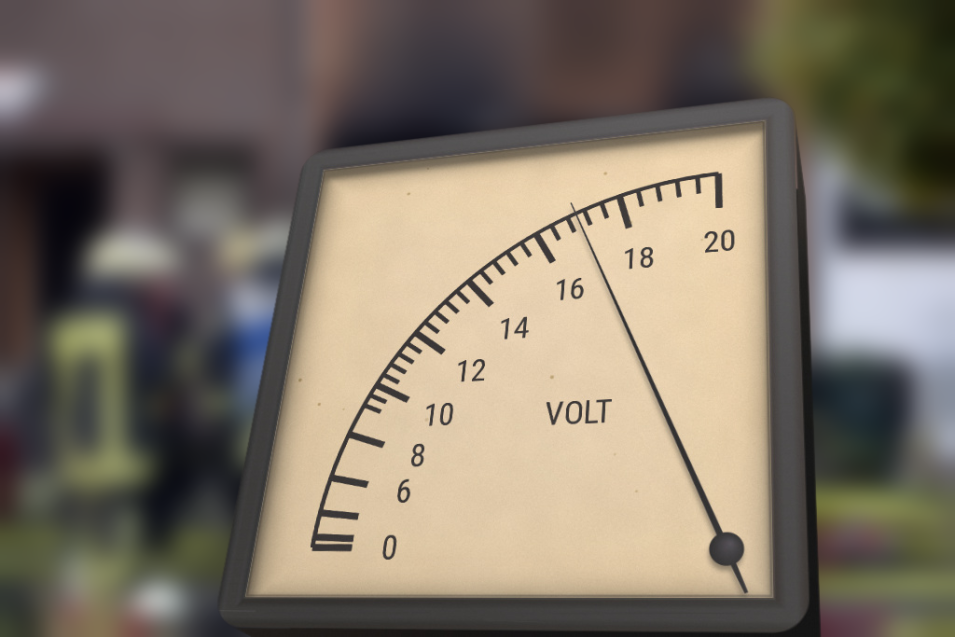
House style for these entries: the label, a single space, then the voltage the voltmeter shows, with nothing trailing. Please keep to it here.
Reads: 17 V
